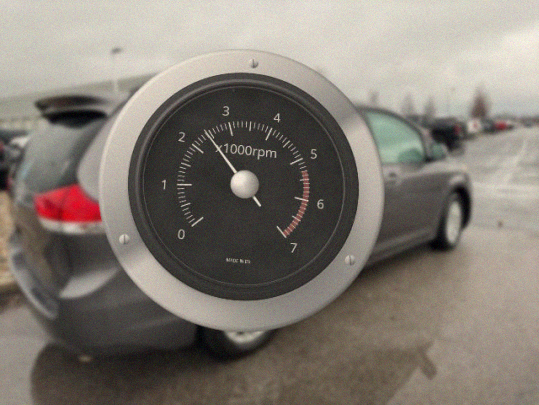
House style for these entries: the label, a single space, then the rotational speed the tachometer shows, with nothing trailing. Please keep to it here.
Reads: 2400 rpm
